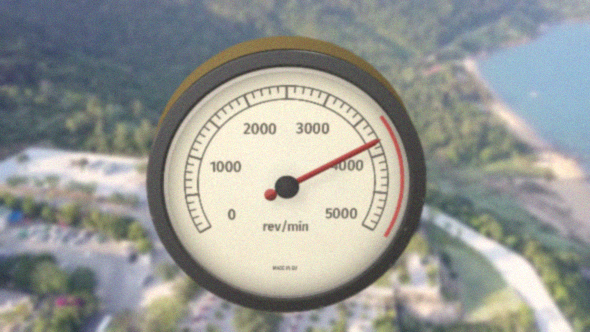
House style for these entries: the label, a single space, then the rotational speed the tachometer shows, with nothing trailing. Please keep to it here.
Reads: 3800 rpm
